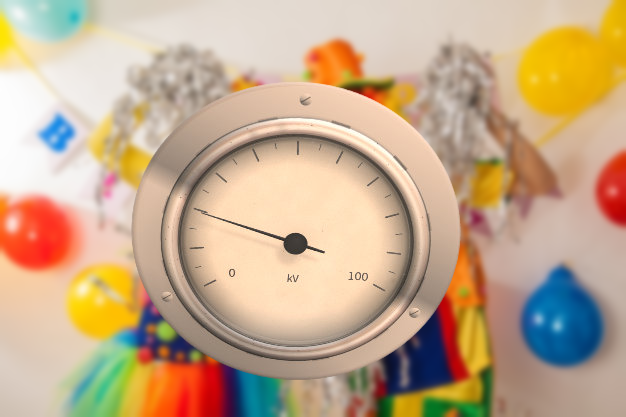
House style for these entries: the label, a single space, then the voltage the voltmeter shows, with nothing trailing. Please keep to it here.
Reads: 20 kV
